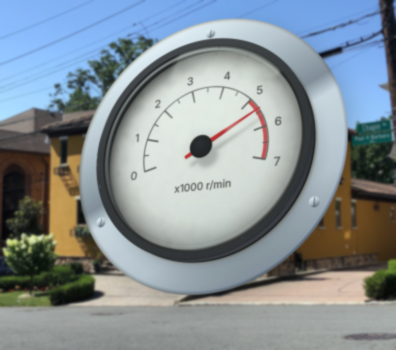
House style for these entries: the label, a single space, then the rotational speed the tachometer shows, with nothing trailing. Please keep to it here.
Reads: 5500 rpm
